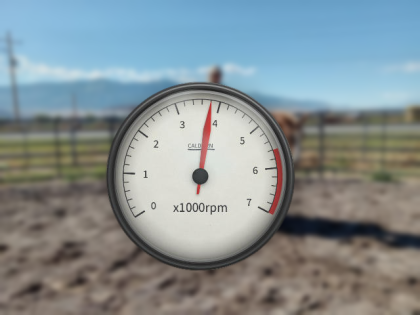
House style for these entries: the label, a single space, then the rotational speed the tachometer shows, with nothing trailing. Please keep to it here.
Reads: 3800 rpm
